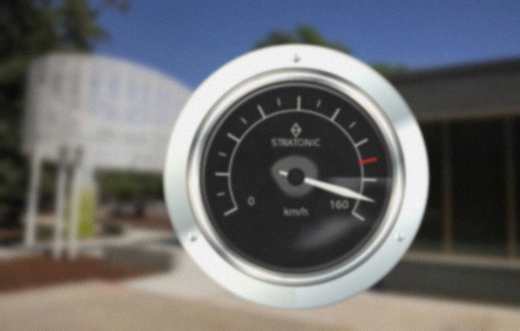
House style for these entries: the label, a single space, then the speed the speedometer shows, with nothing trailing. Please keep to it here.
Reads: 150 km/h
